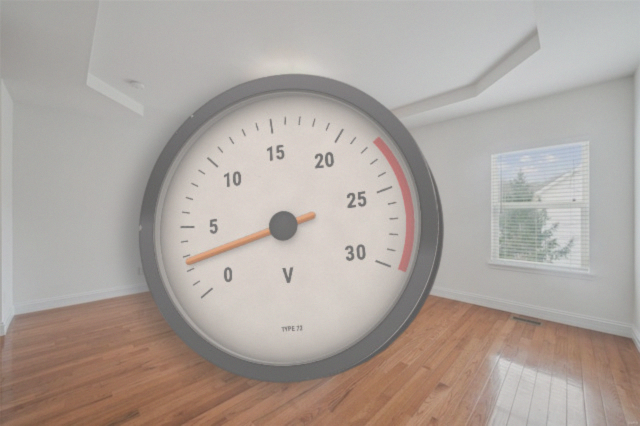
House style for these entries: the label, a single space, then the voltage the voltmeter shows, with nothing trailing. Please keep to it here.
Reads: 2.5 V
